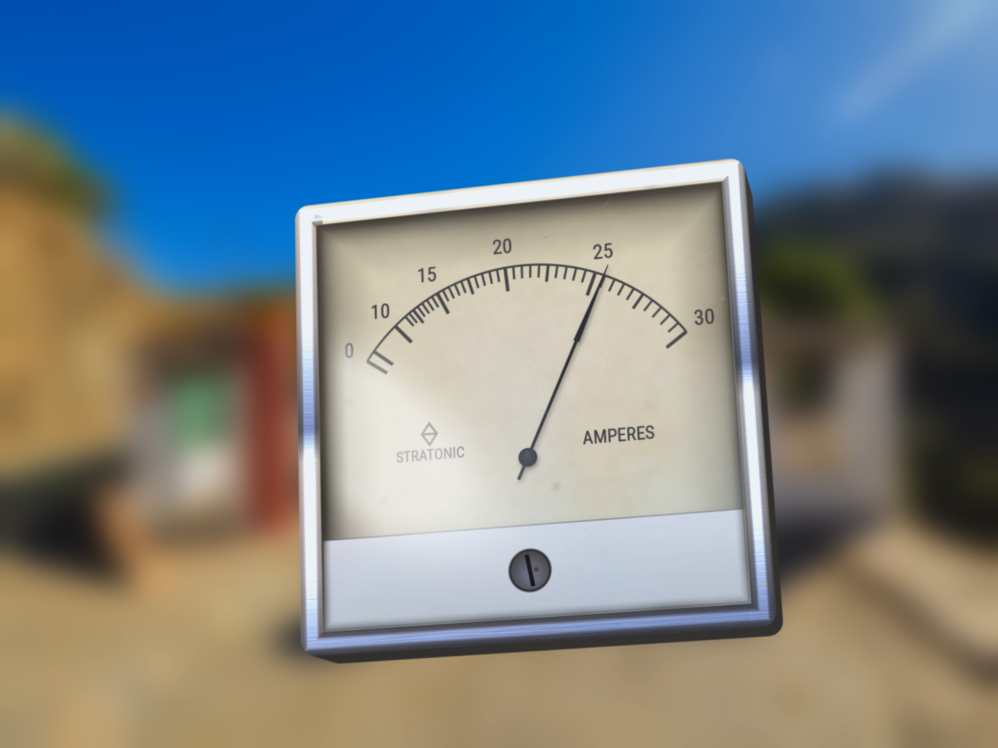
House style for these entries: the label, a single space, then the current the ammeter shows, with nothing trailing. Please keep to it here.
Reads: 25.5 A
